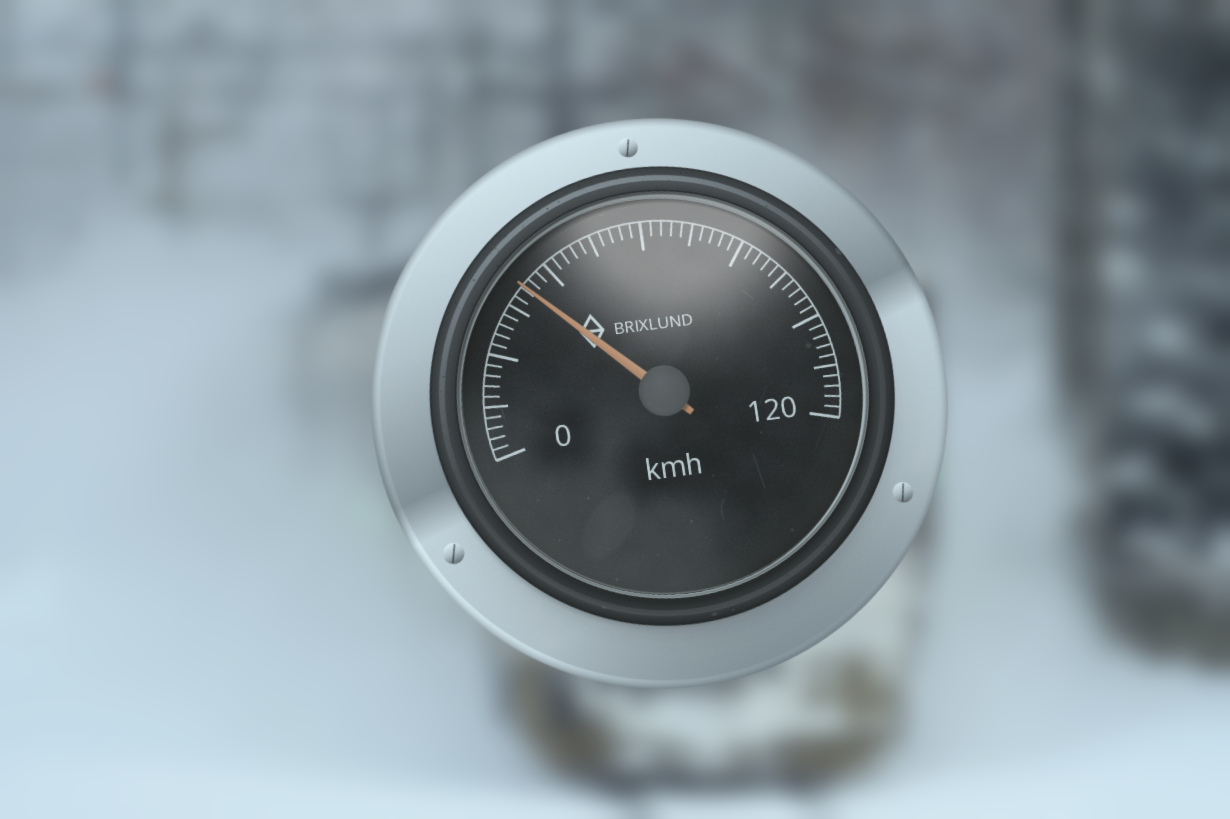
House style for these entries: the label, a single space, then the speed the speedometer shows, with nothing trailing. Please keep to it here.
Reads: 34 km/h
